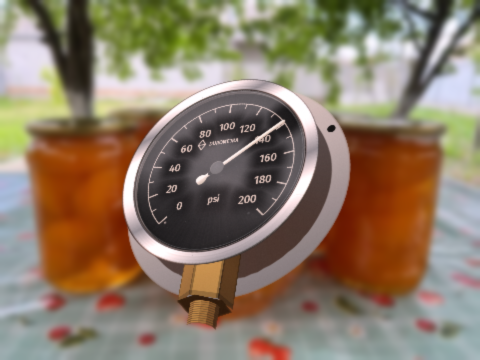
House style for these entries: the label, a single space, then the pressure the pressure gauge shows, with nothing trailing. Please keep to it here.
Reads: 140 psi
